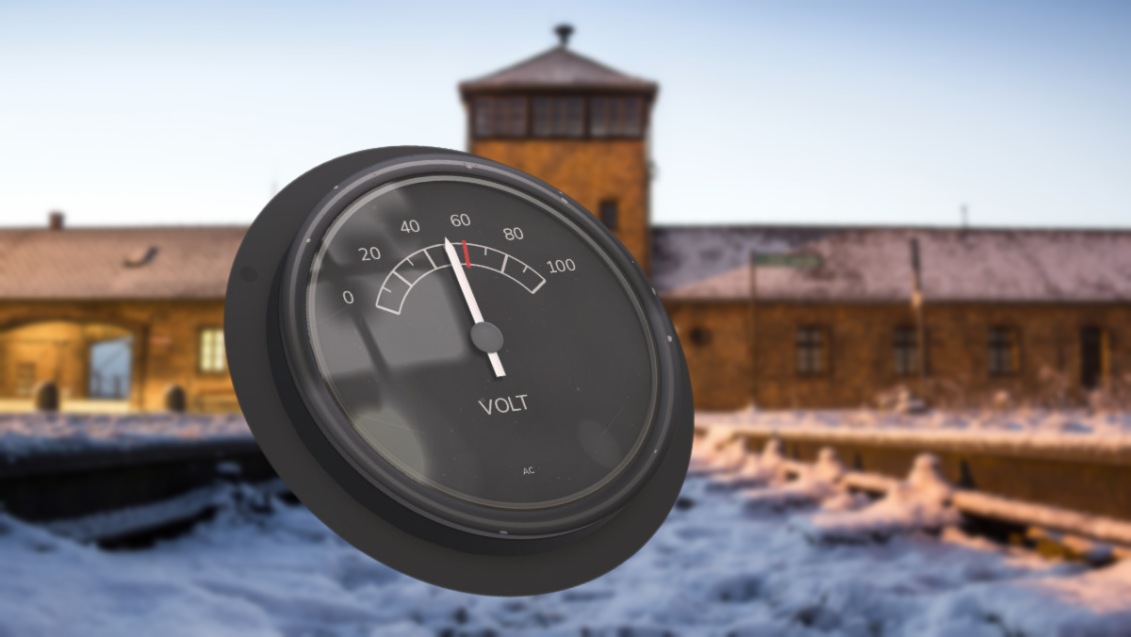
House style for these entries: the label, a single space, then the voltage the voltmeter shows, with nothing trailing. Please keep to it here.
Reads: 50 V
